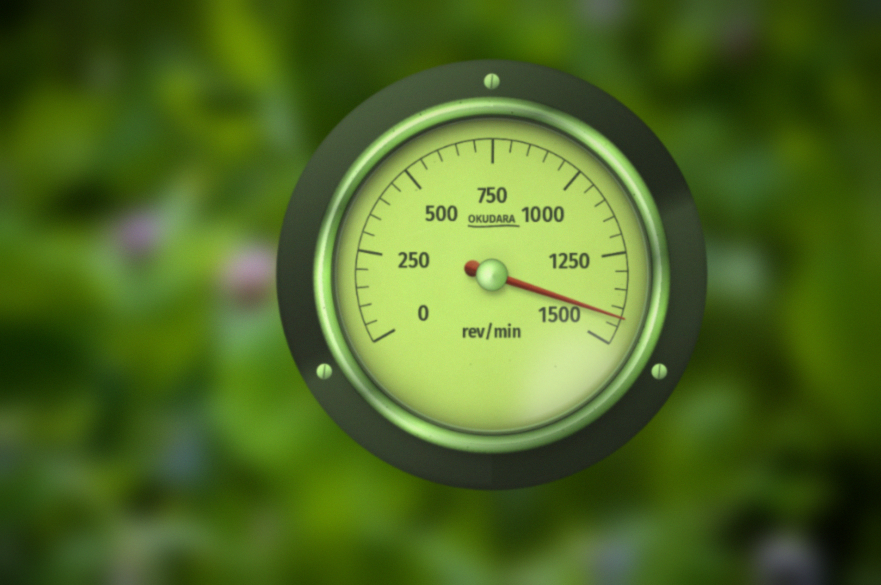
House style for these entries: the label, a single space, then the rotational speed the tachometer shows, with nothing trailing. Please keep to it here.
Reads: 1425 rpm
